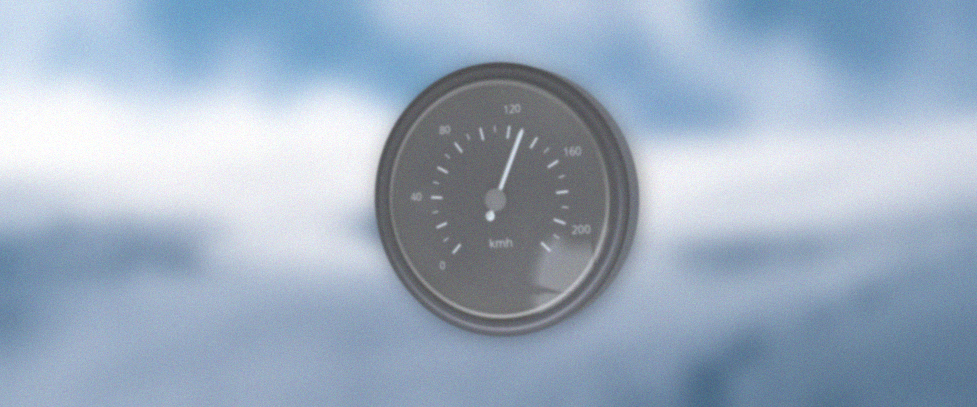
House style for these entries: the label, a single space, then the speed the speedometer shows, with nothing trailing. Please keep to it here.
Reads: 130 km/h
